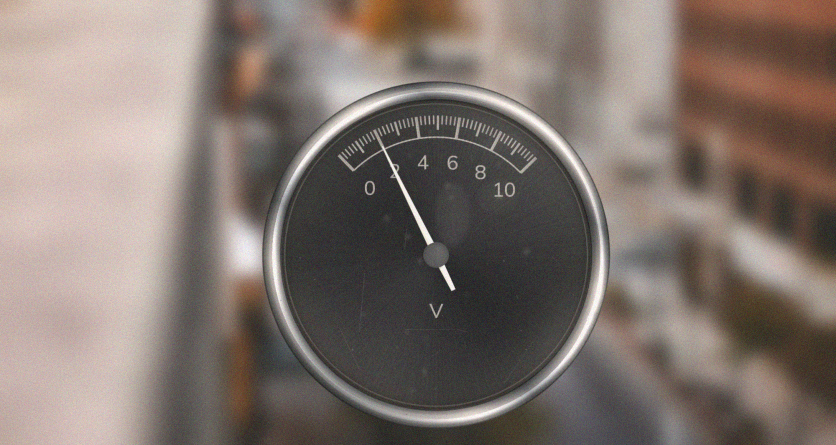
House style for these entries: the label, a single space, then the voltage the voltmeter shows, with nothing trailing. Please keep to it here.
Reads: 2 V
